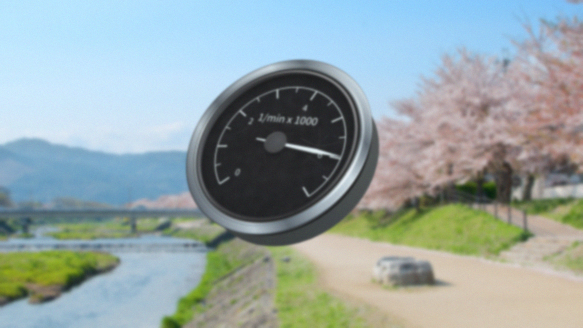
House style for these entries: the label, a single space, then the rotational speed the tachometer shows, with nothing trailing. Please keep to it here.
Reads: 6000 rpm
